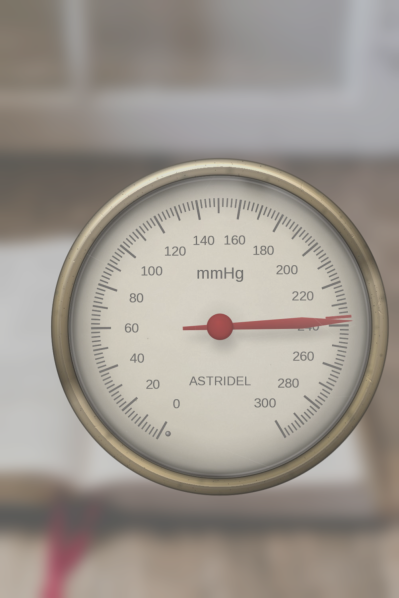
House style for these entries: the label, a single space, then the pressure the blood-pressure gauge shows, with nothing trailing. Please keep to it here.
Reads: 238 mmHg
